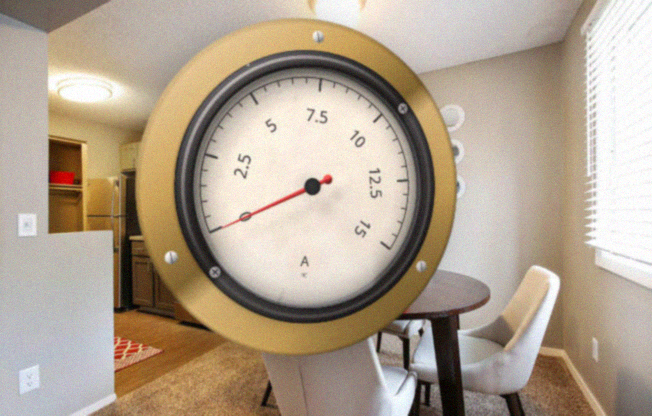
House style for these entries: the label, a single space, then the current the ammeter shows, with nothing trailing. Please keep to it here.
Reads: 0 A
